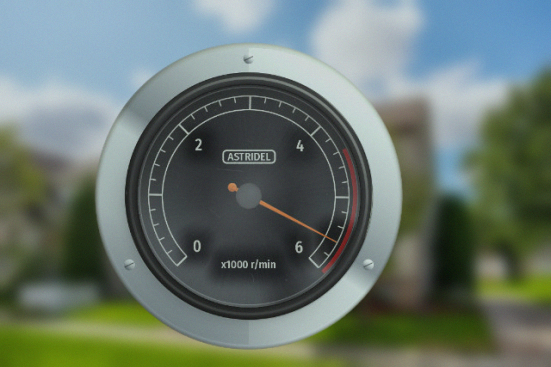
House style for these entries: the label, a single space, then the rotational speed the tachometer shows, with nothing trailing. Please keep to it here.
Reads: 5600 rpm
